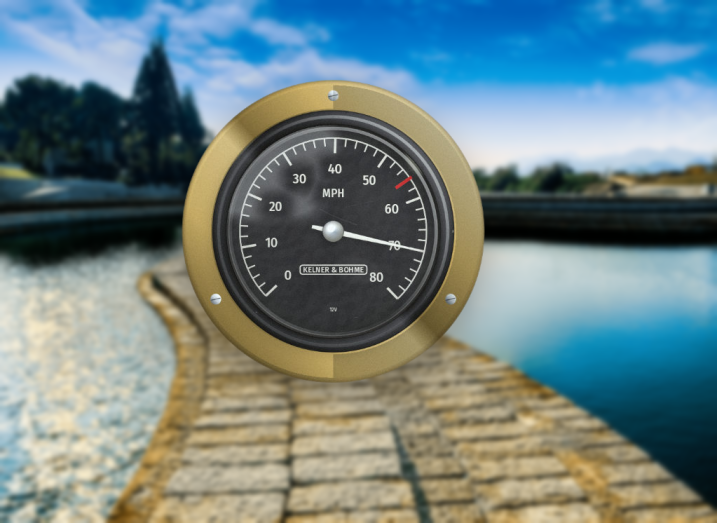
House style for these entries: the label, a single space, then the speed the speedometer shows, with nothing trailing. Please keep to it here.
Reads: 70 mph
